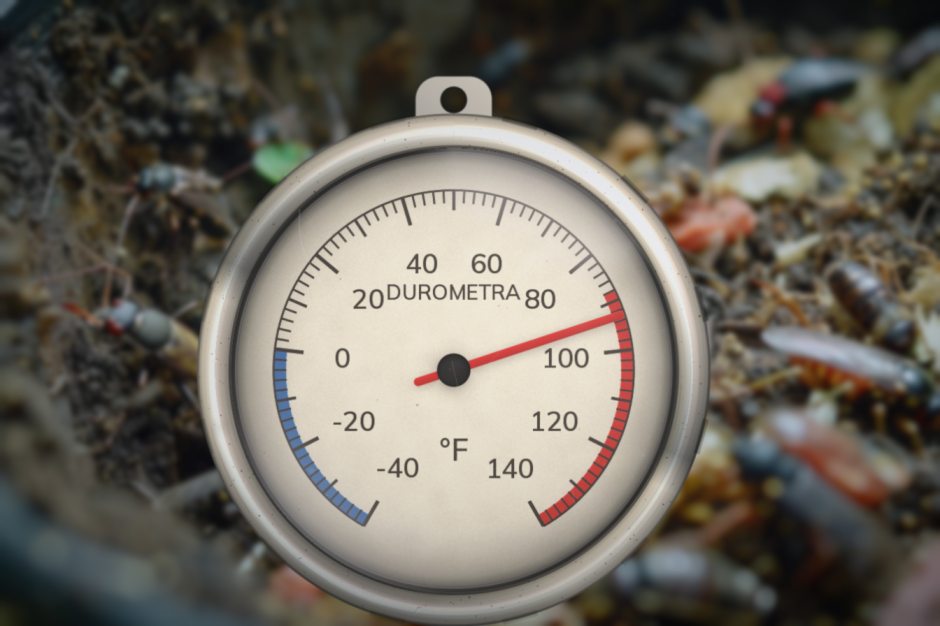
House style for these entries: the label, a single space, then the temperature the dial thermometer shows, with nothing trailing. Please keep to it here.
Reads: 93 °F
